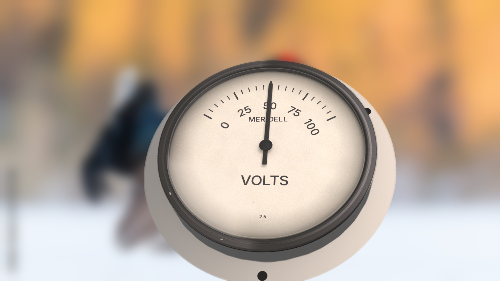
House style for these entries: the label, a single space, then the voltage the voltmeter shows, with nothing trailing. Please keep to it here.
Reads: 50 V
